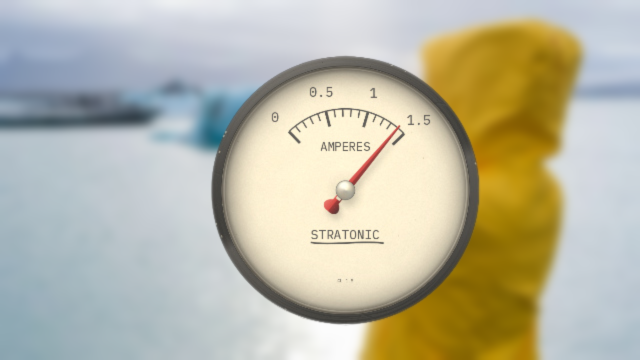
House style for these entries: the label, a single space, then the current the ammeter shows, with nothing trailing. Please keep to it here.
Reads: 1.4 A
